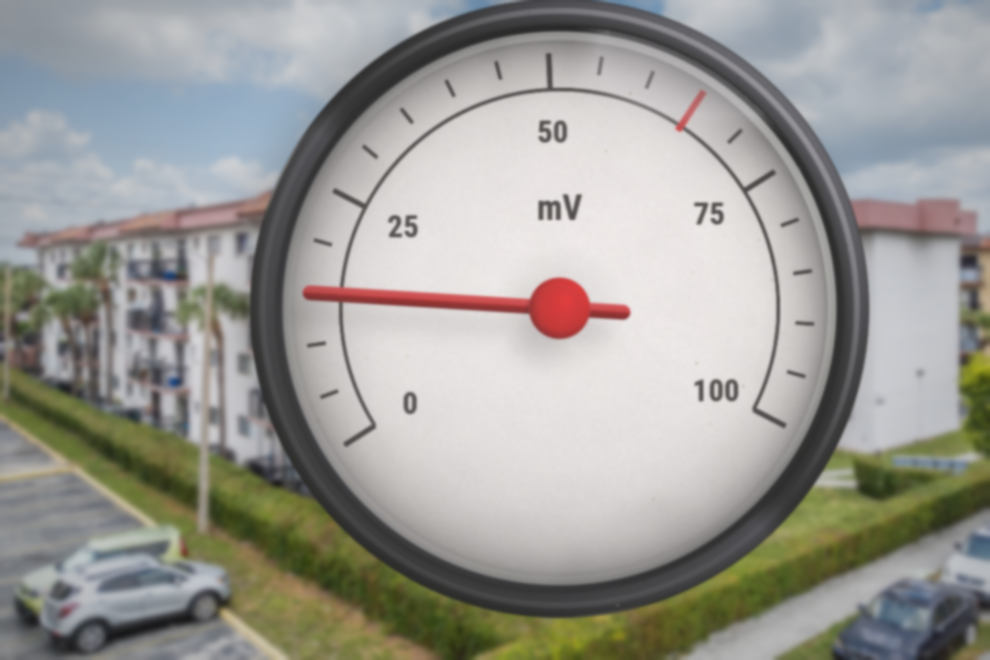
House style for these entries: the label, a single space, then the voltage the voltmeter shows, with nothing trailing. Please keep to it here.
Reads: 15 mV
